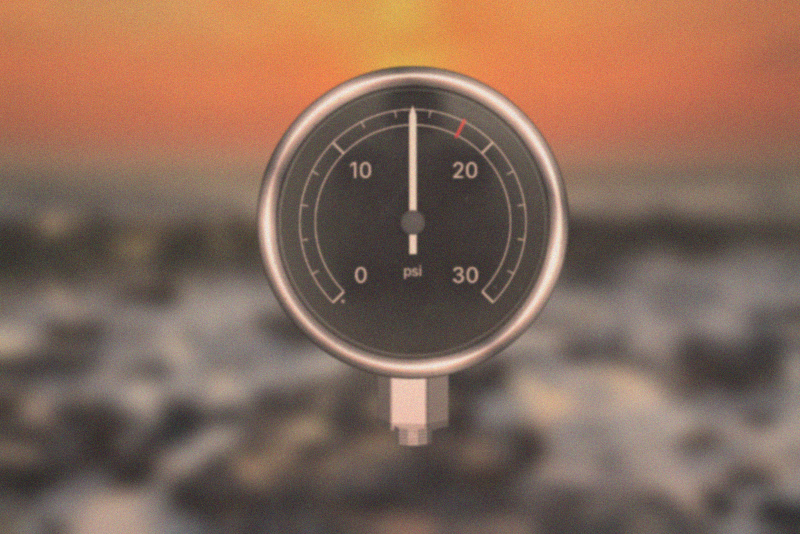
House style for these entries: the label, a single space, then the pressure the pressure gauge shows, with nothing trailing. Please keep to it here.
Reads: 15 psi
